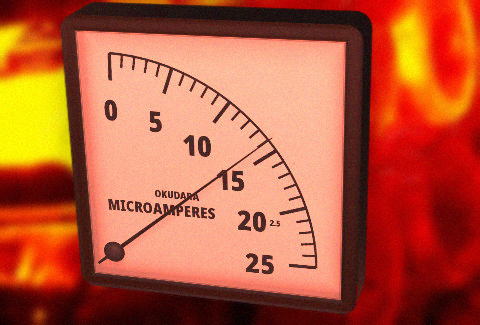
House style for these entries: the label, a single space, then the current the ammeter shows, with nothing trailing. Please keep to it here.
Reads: 14 µA
